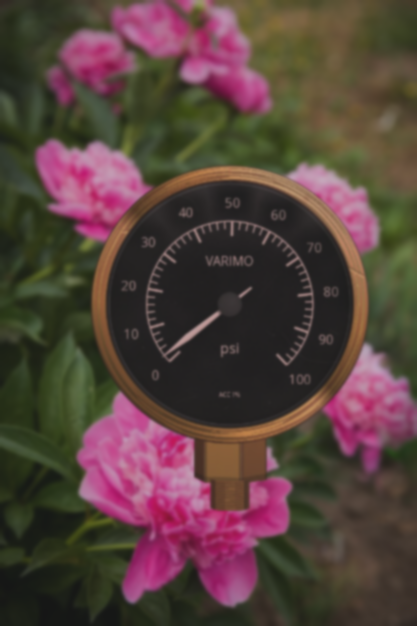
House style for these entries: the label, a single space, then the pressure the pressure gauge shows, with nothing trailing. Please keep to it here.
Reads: 2 psi
